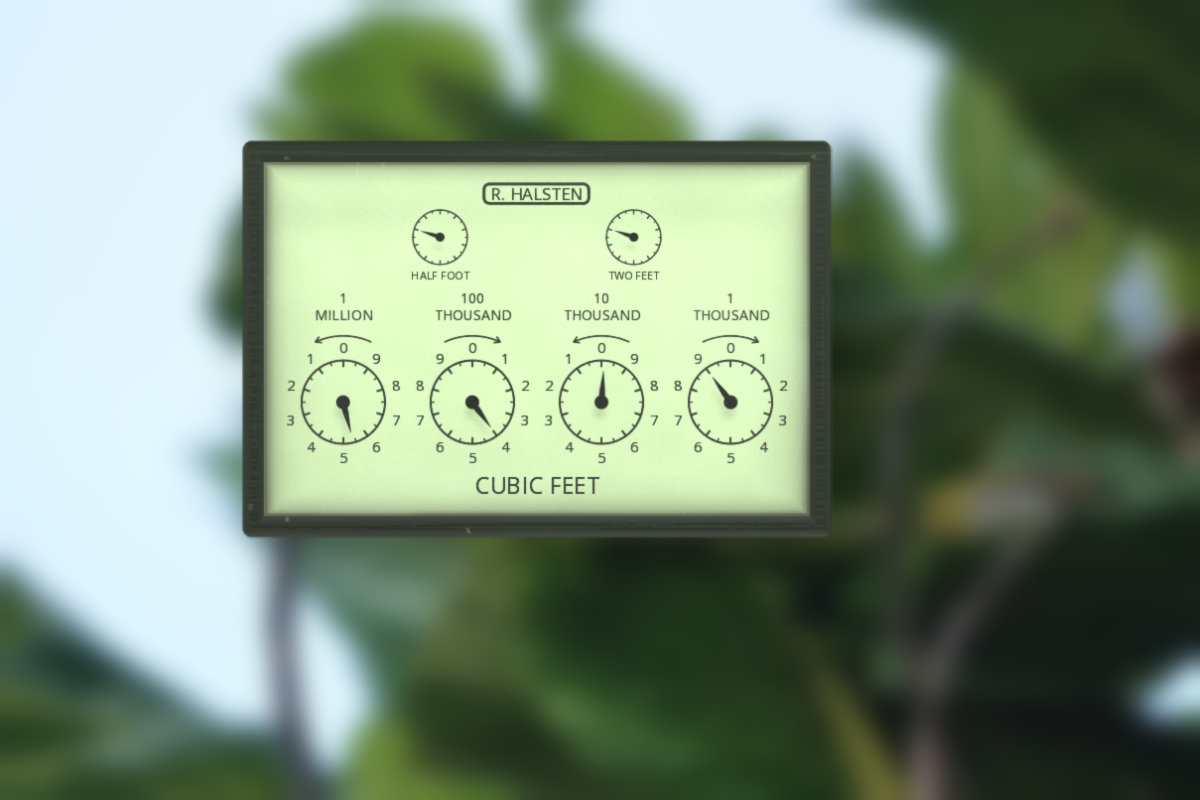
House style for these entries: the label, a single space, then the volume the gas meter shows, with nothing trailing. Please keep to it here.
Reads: 539900 ft³
